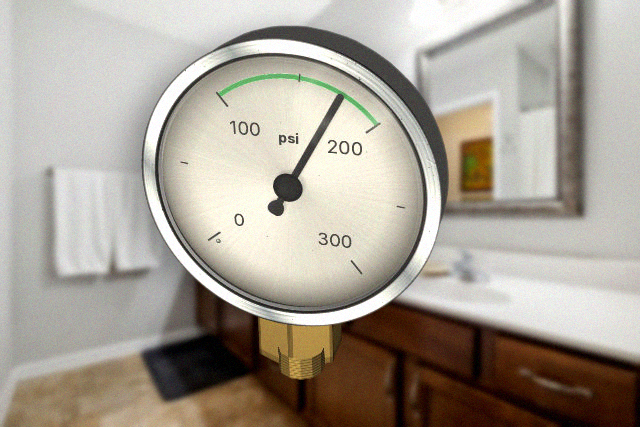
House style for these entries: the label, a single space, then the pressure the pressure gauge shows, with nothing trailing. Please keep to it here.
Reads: 175 psi
